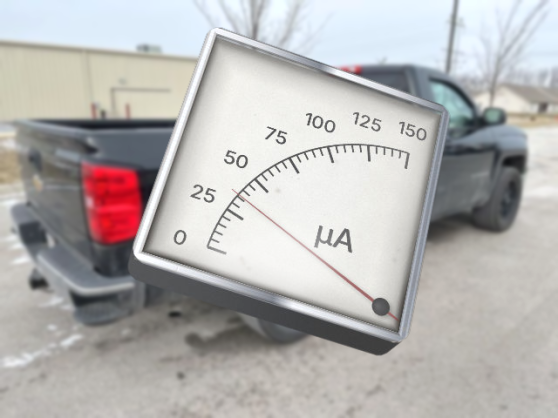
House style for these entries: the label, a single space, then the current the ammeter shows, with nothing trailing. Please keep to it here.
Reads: 35 µA
